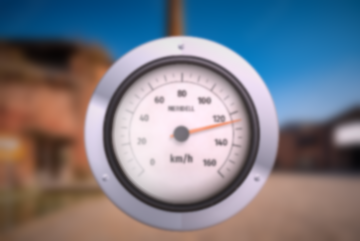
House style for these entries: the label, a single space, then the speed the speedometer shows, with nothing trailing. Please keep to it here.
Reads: 125 km/h
